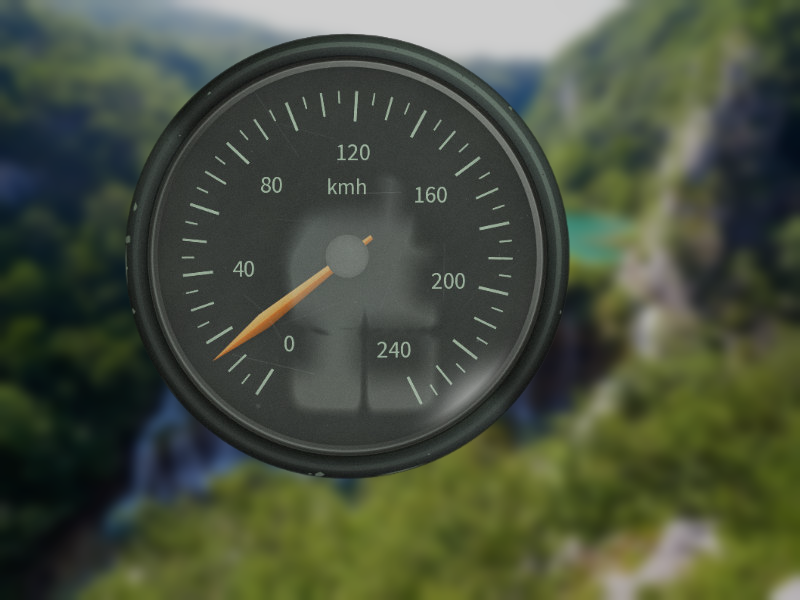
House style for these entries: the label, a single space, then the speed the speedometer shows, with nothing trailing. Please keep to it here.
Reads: 15 km/h
